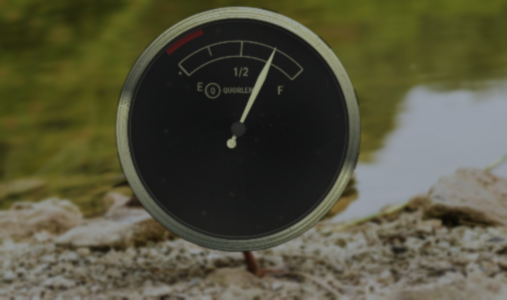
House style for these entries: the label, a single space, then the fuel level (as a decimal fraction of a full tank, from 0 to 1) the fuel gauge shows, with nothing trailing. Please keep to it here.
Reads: 0.75
